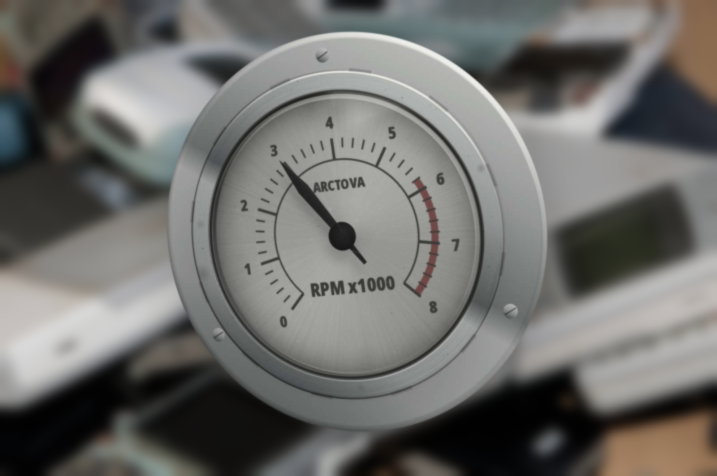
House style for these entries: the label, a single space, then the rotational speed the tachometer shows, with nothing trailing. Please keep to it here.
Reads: 3000 rpm
